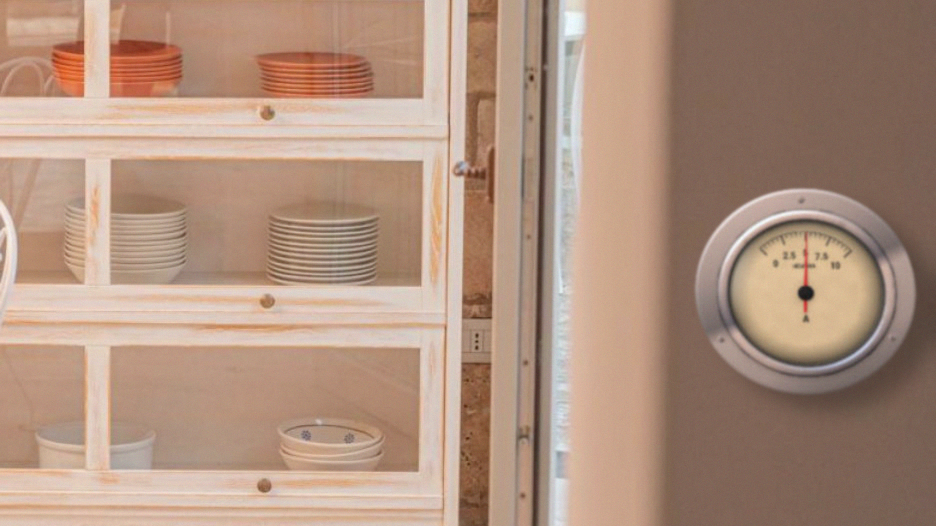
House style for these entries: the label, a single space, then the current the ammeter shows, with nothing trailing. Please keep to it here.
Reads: 5 A
